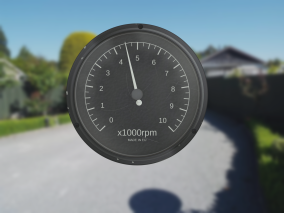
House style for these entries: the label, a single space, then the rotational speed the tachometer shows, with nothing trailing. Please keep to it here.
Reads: 4500 rpm
